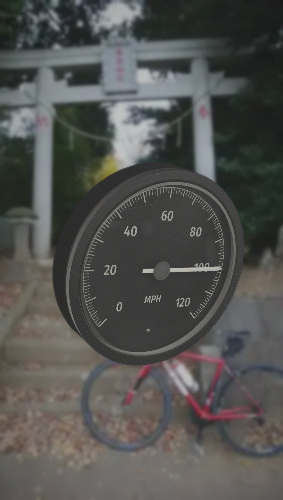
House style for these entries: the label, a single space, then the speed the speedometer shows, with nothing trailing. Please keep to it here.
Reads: 100 mph
